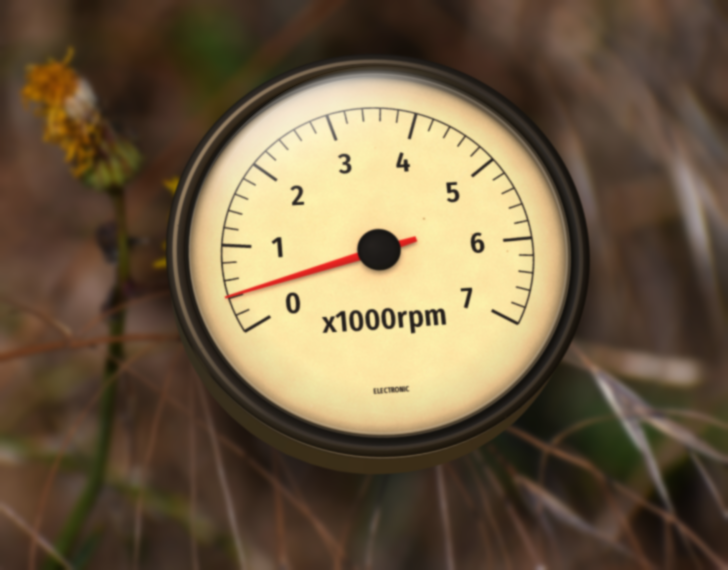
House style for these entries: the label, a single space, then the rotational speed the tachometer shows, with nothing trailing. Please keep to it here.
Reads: 400 rpm
